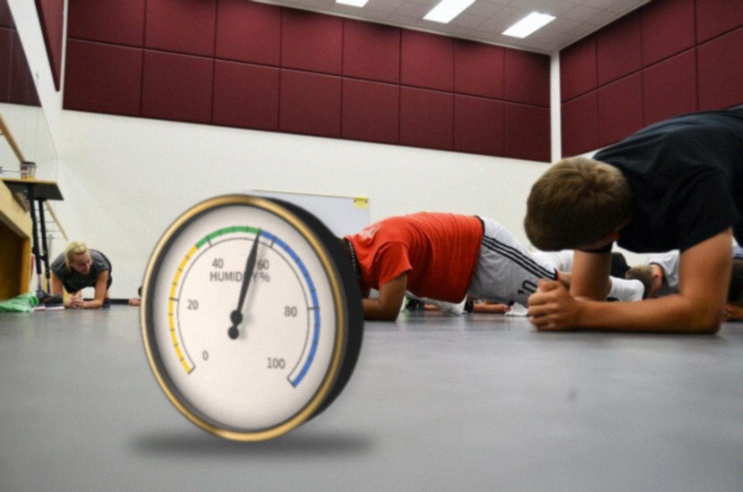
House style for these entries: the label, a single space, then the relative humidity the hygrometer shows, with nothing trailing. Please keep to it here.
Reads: 56 %
